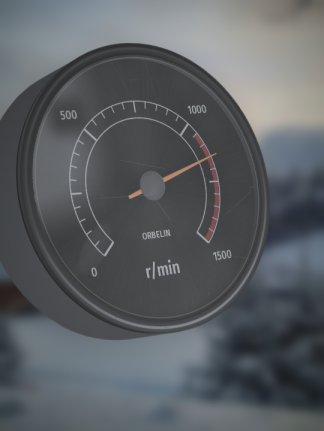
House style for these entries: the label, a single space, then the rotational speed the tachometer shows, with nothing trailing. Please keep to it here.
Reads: 1150 rpm
